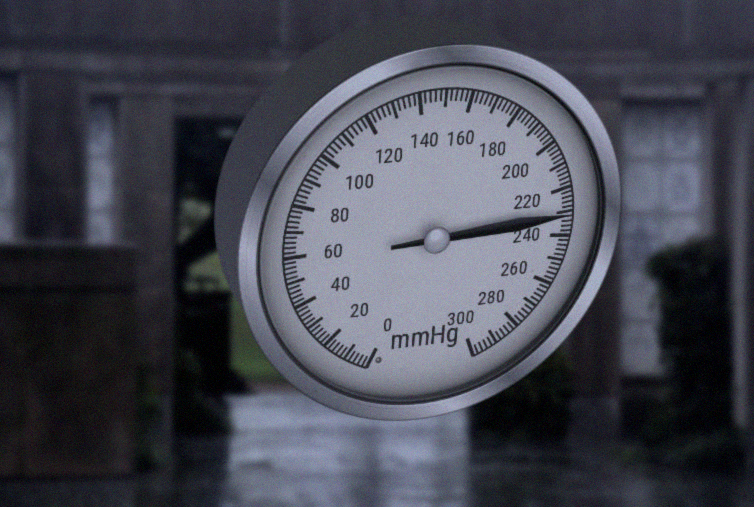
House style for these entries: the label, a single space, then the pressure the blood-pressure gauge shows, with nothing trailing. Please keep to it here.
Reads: 230 mmHg
